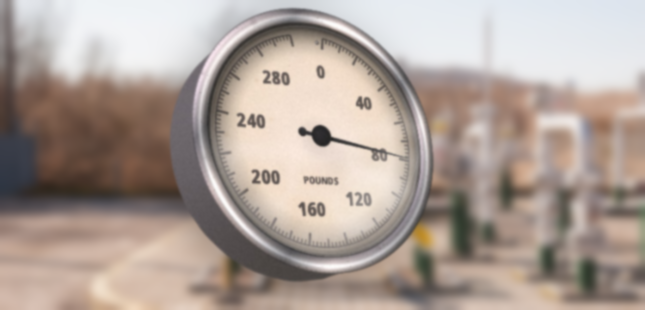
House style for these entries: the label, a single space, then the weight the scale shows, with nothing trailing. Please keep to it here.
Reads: 80 lb
